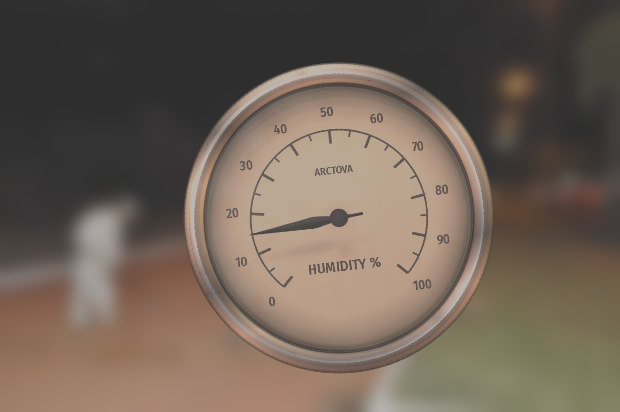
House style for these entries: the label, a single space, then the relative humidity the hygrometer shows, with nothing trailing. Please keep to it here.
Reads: 15 %
